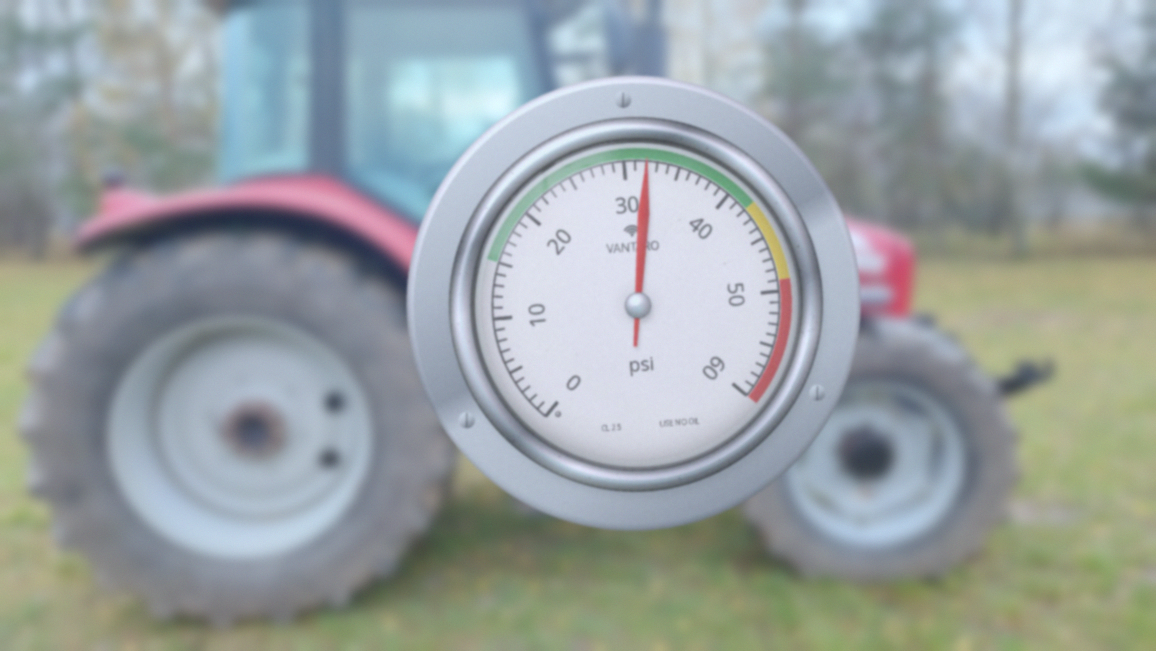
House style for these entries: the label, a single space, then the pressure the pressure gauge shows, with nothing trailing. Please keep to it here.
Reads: 32 psi
